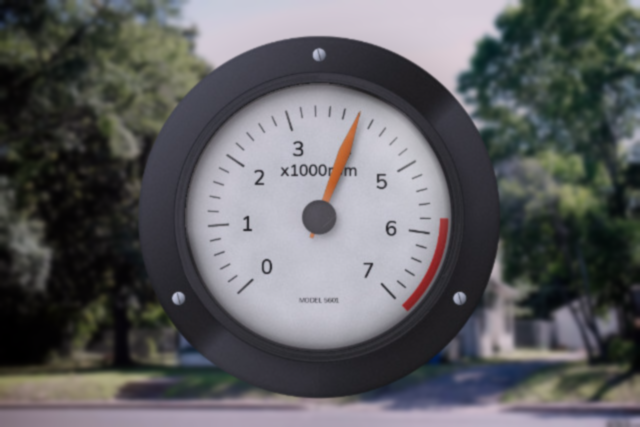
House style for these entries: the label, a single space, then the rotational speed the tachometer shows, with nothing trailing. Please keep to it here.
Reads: 4000 rpm
